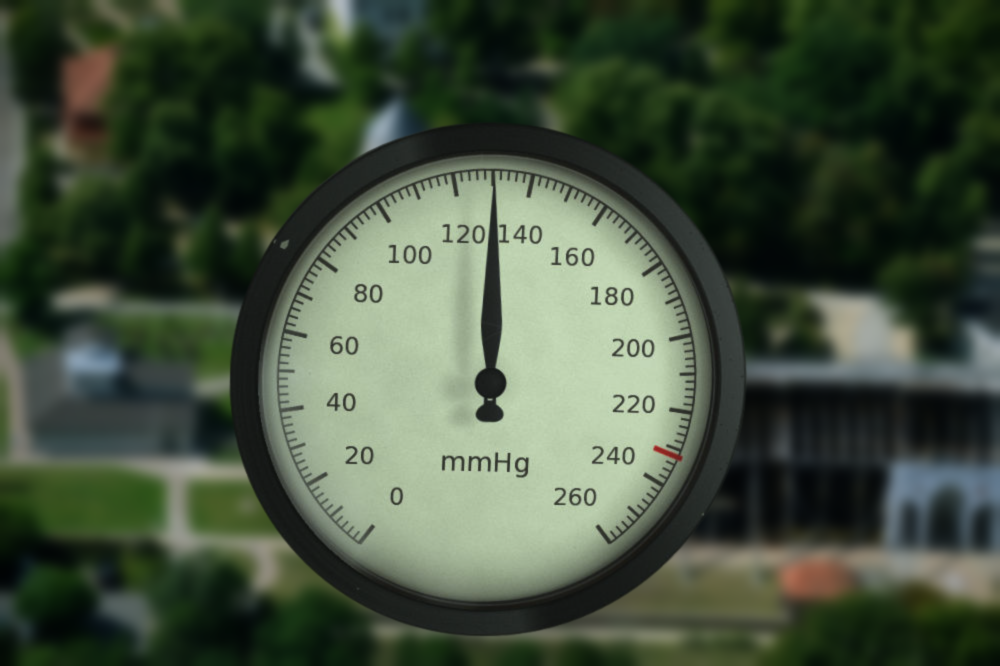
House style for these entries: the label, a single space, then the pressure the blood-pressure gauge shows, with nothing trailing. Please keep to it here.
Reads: 130 mmHg
